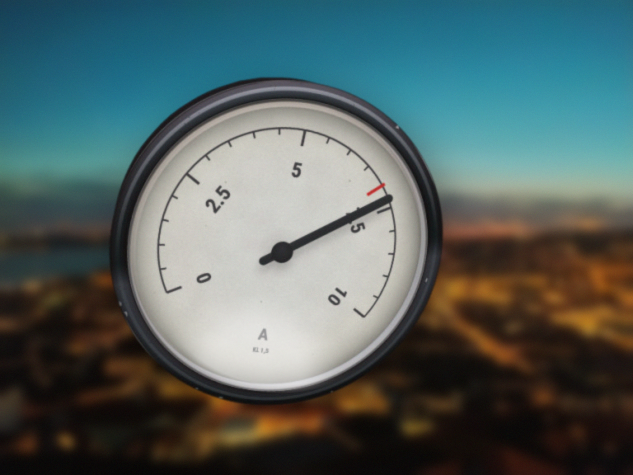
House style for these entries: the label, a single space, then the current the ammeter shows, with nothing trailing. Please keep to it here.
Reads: 7.25 A
